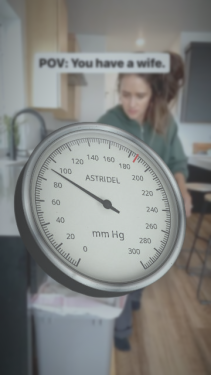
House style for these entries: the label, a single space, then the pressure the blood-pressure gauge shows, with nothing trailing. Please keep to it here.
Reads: 90 mmHg
